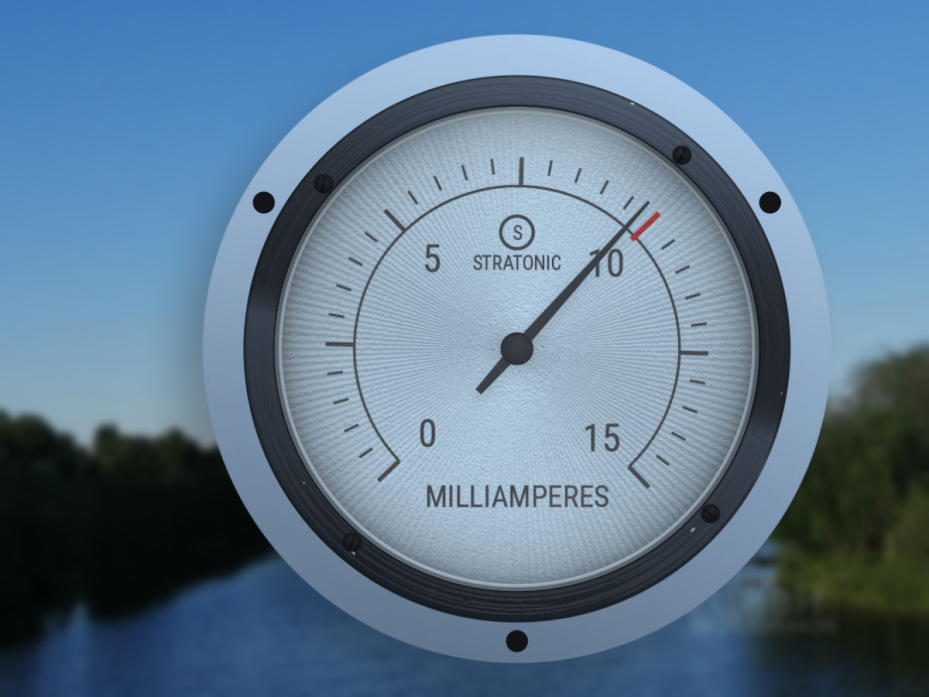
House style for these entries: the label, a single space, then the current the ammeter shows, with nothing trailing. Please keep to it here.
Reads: 9.75 mA
